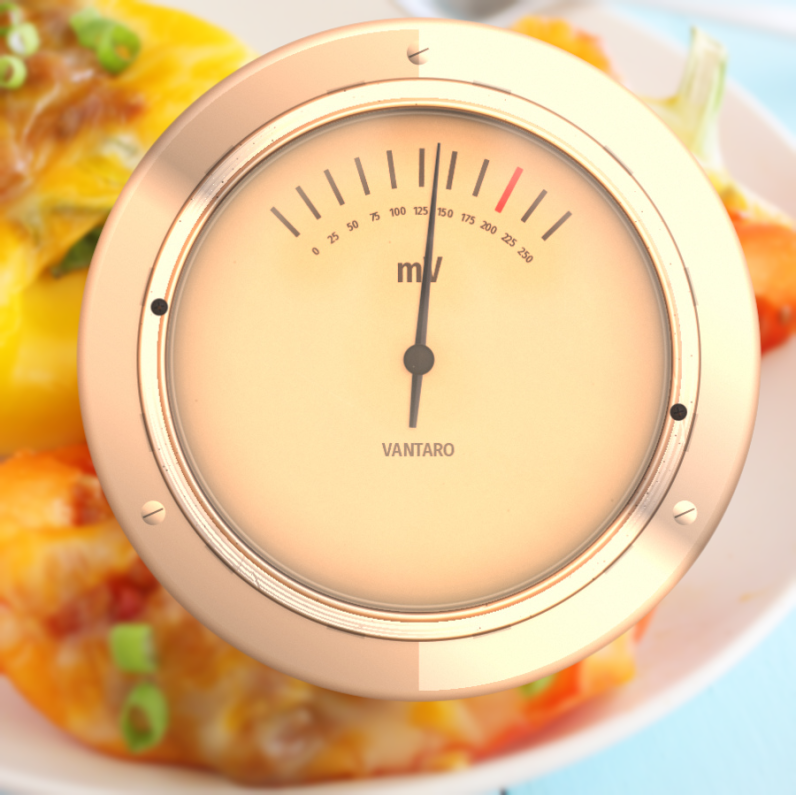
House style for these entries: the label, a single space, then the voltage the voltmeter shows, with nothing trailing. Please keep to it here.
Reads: 137.5 mV
